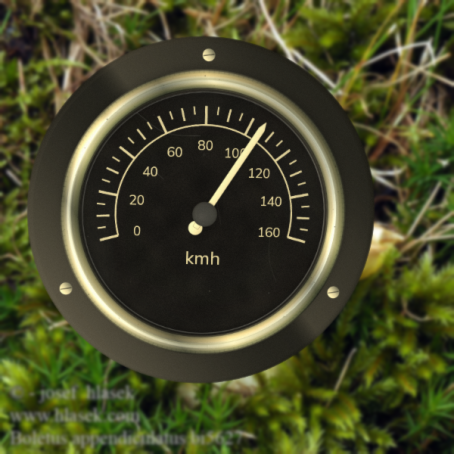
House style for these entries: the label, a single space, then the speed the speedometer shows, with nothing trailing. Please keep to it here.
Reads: 105 km/h
